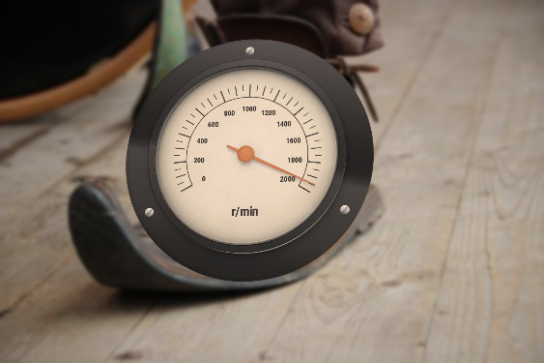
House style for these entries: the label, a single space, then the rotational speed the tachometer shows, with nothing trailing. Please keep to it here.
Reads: 1950 rpm
